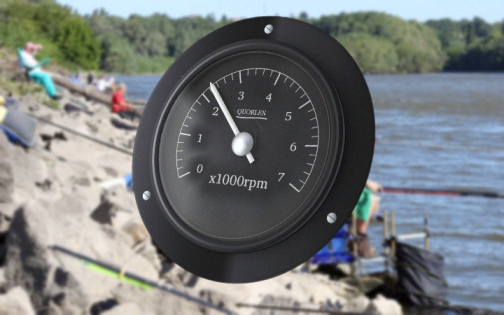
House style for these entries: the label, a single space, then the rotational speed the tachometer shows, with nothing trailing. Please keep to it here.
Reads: 2300 rpm
